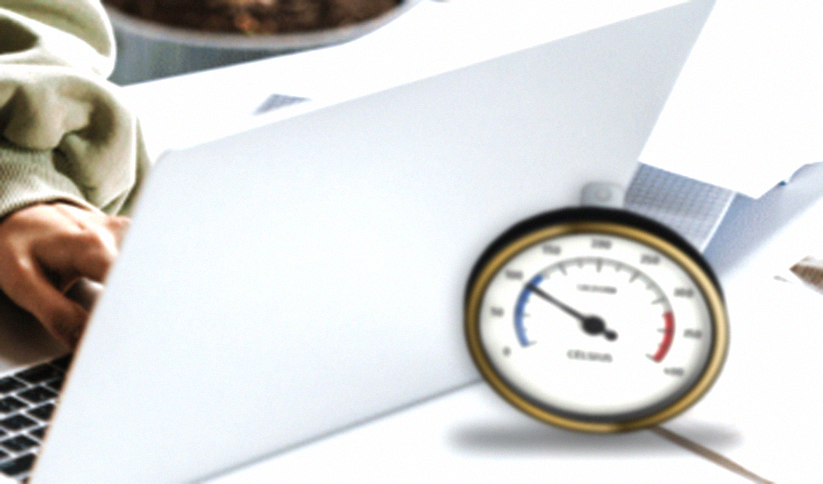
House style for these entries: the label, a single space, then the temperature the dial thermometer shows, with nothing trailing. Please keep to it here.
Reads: 100 °C
